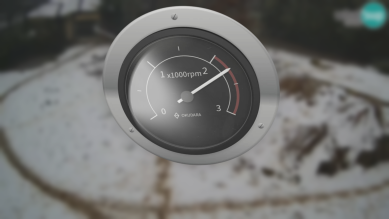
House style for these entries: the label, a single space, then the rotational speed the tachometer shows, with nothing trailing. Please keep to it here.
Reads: 2250 rpm
